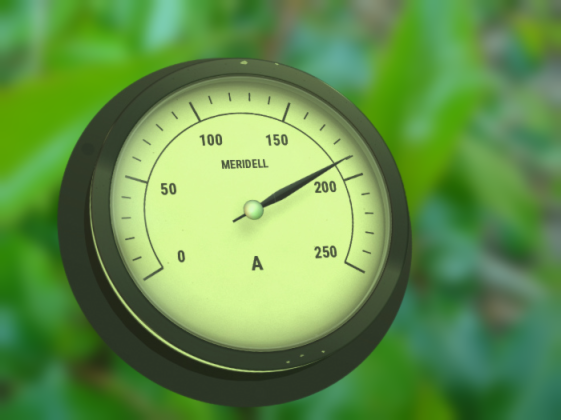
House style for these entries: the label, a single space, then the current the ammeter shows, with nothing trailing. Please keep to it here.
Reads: 190 A
